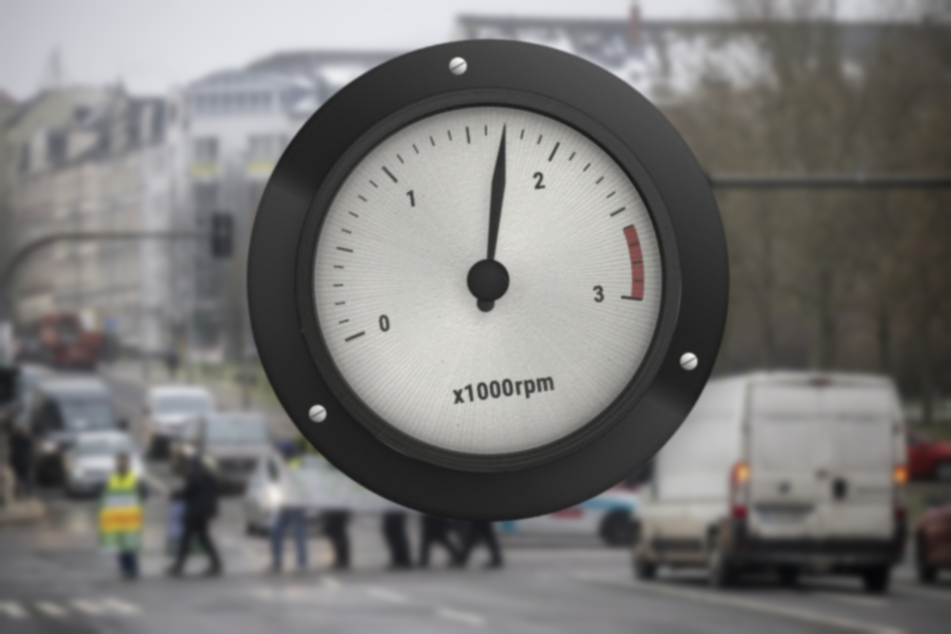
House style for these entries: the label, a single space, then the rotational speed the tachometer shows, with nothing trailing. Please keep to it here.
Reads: 1700 rpm
